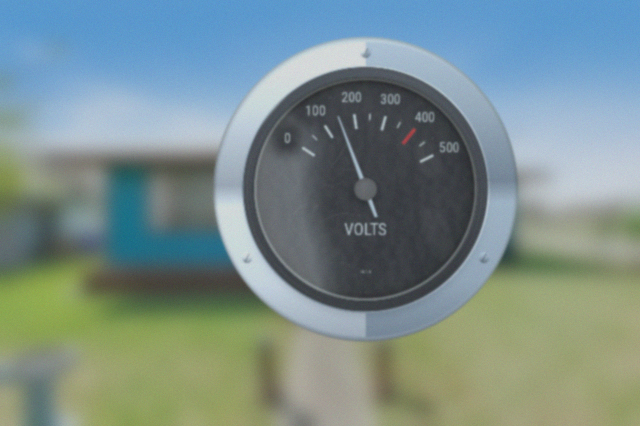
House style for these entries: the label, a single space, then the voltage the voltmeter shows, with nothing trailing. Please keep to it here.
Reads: 150 V
